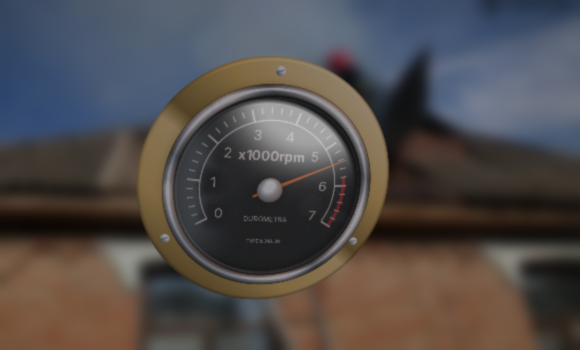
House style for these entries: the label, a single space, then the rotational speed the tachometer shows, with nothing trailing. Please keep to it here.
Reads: 5400 rpm
